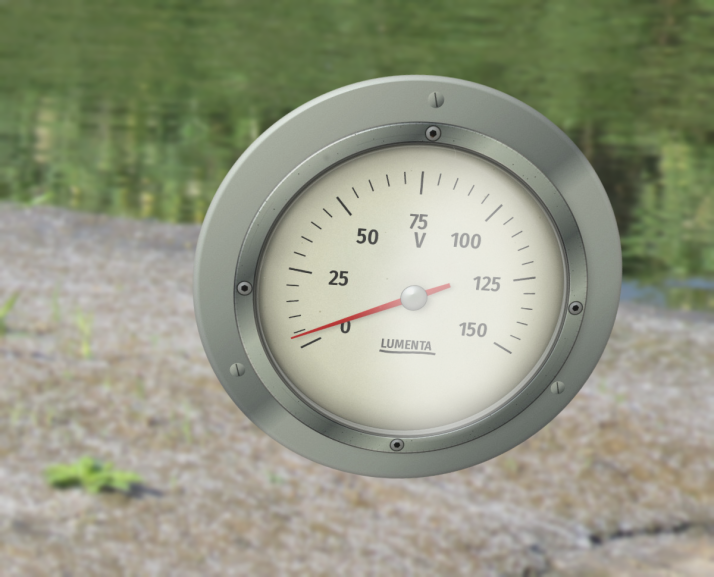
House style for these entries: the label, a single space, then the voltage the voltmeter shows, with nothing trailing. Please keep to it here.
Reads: 5 V
